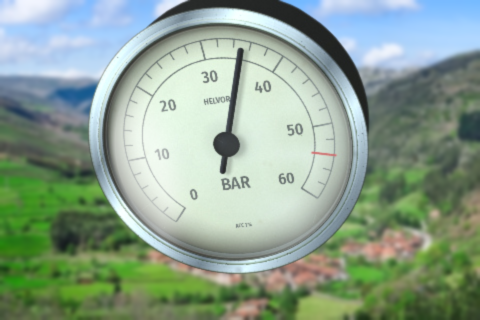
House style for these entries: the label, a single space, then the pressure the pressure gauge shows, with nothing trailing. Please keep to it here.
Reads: 35 bar
